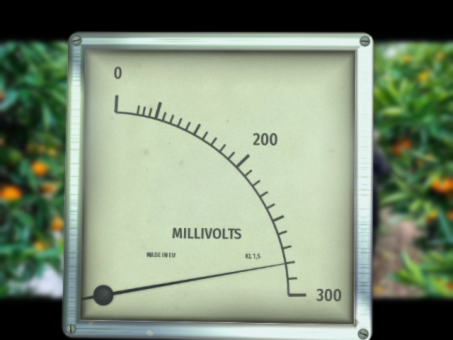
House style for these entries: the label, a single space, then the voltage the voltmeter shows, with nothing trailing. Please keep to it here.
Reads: 280 mV
